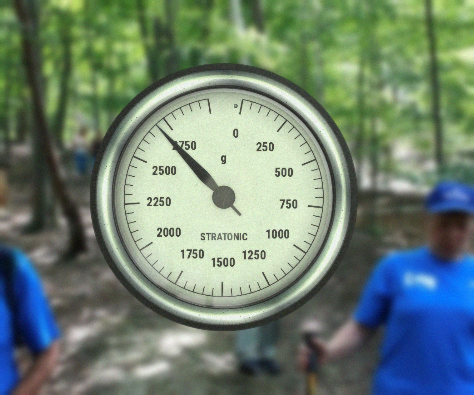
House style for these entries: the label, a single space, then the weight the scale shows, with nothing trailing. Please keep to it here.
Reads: 2700 g
